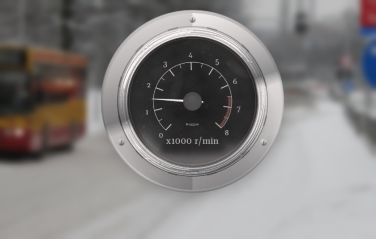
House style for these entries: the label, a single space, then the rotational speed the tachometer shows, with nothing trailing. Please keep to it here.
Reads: 1500 rpm
